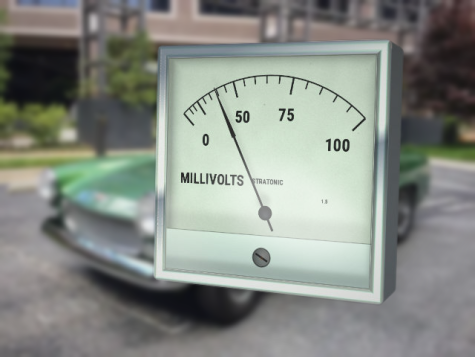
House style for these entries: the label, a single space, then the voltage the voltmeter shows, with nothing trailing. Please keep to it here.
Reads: 40 mV
